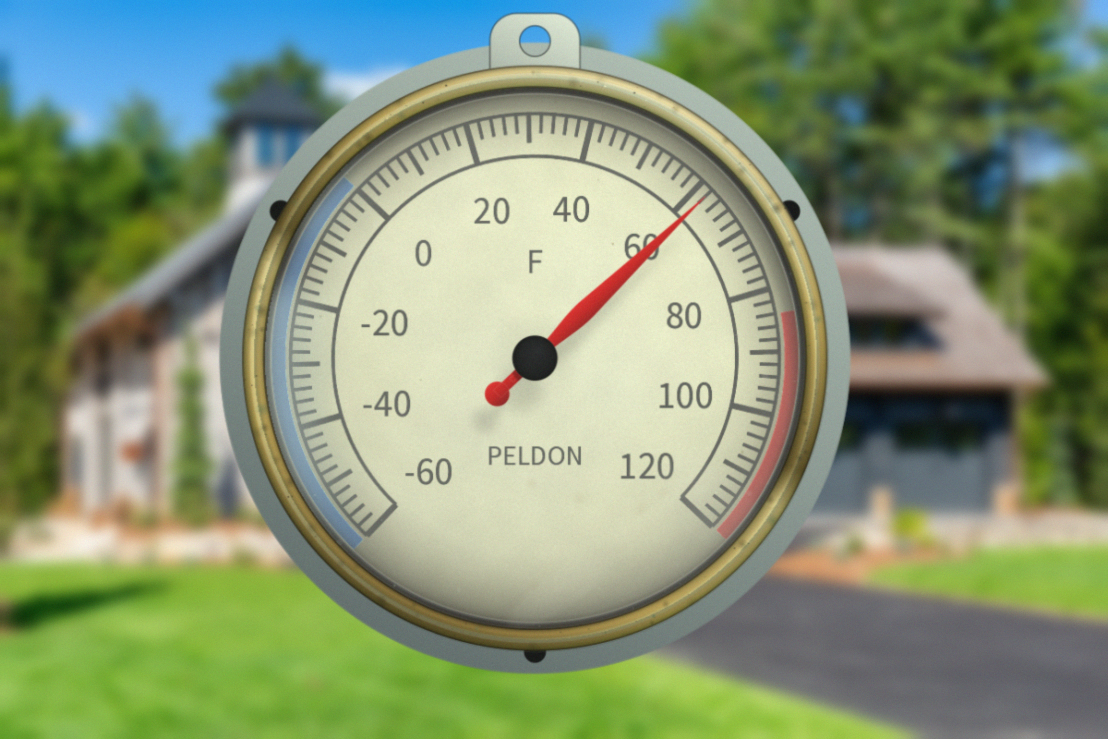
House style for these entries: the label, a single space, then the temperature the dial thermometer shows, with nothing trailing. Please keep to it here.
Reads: 62 °F
